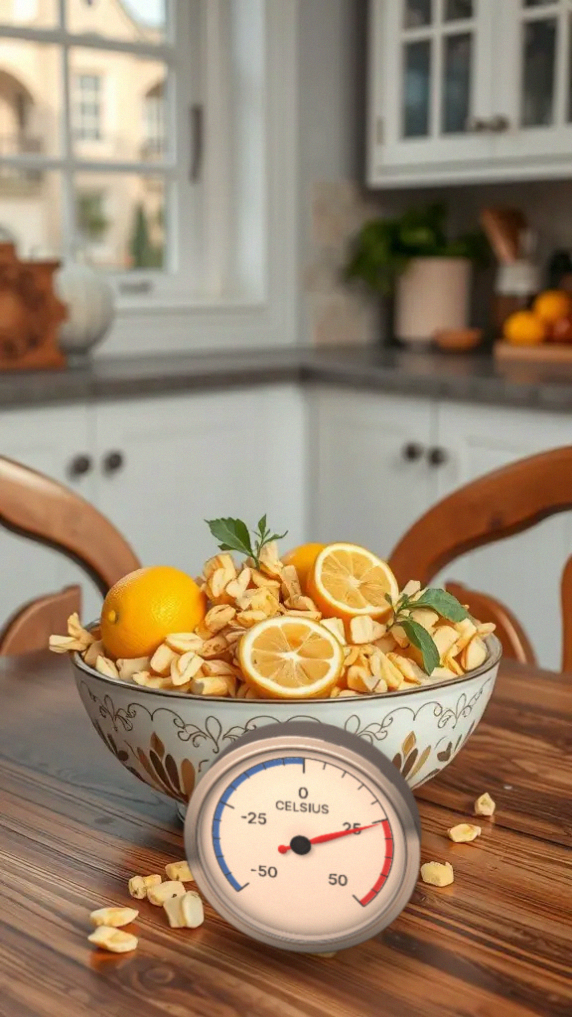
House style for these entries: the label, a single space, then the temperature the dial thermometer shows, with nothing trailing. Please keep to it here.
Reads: 25 °C
